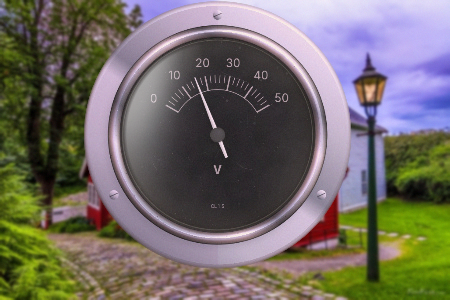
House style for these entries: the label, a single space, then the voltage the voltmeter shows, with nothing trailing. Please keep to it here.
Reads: 16 V
